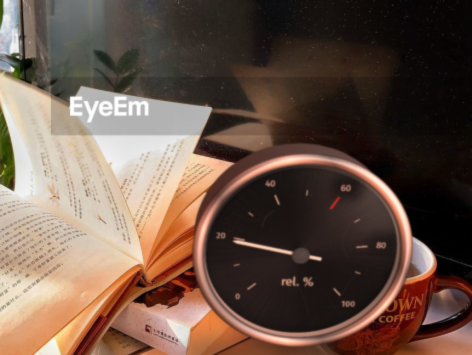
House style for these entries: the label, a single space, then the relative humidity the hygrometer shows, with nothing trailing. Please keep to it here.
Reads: 20 %
